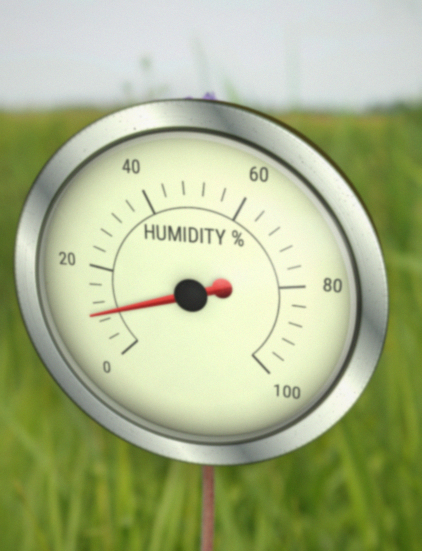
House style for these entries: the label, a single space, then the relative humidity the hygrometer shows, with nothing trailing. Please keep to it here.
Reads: 10 %
